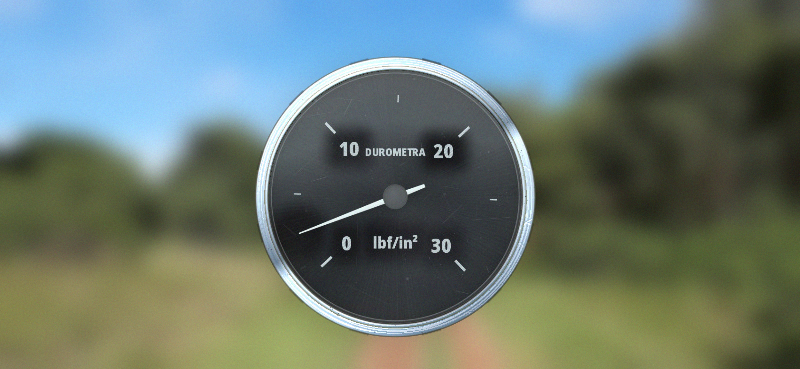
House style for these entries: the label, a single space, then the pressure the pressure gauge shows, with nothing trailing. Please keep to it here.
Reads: 2.5 psi
